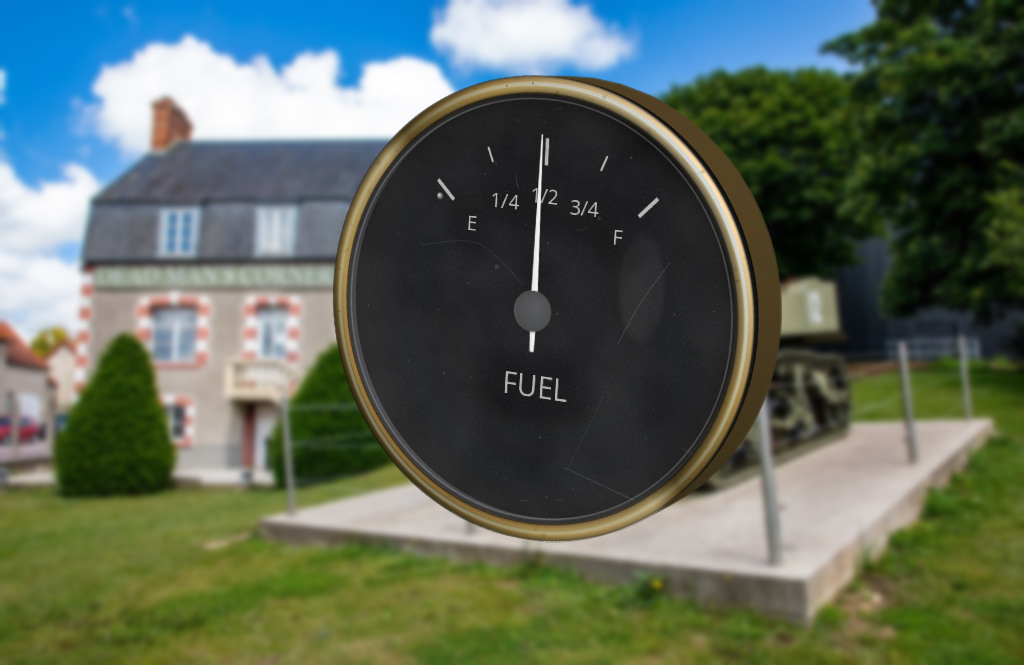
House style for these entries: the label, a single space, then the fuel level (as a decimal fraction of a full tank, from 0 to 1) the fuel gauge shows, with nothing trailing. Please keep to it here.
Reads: 0.5
